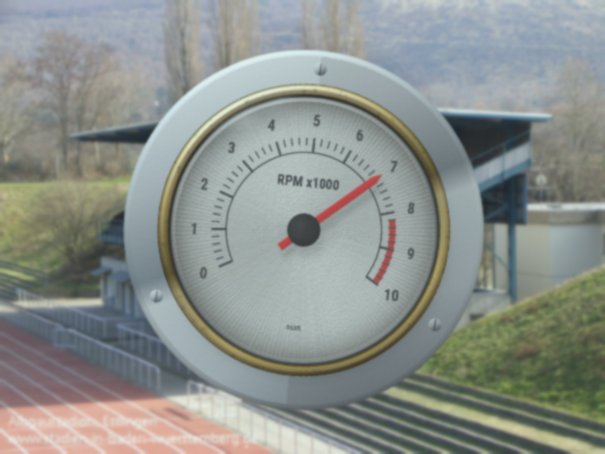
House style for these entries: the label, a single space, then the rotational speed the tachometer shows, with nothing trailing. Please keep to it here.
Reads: 7000 rpm
